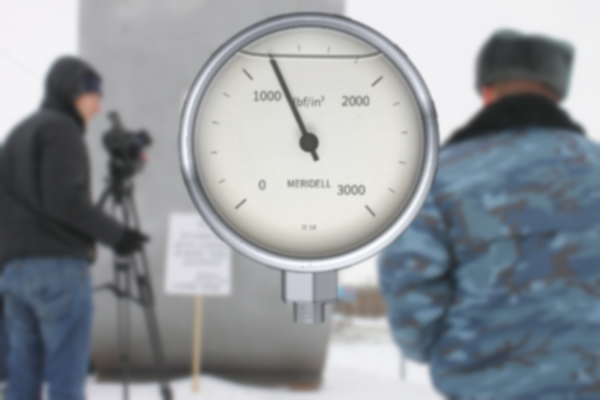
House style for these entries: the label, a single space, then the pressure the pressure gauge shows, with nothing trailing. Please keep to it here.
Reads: 1200 psi
